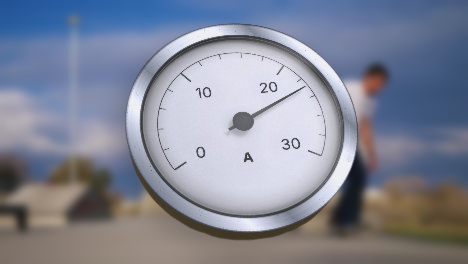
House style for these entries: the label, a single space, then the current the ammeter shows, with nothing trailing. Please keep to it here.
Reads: 23 A
